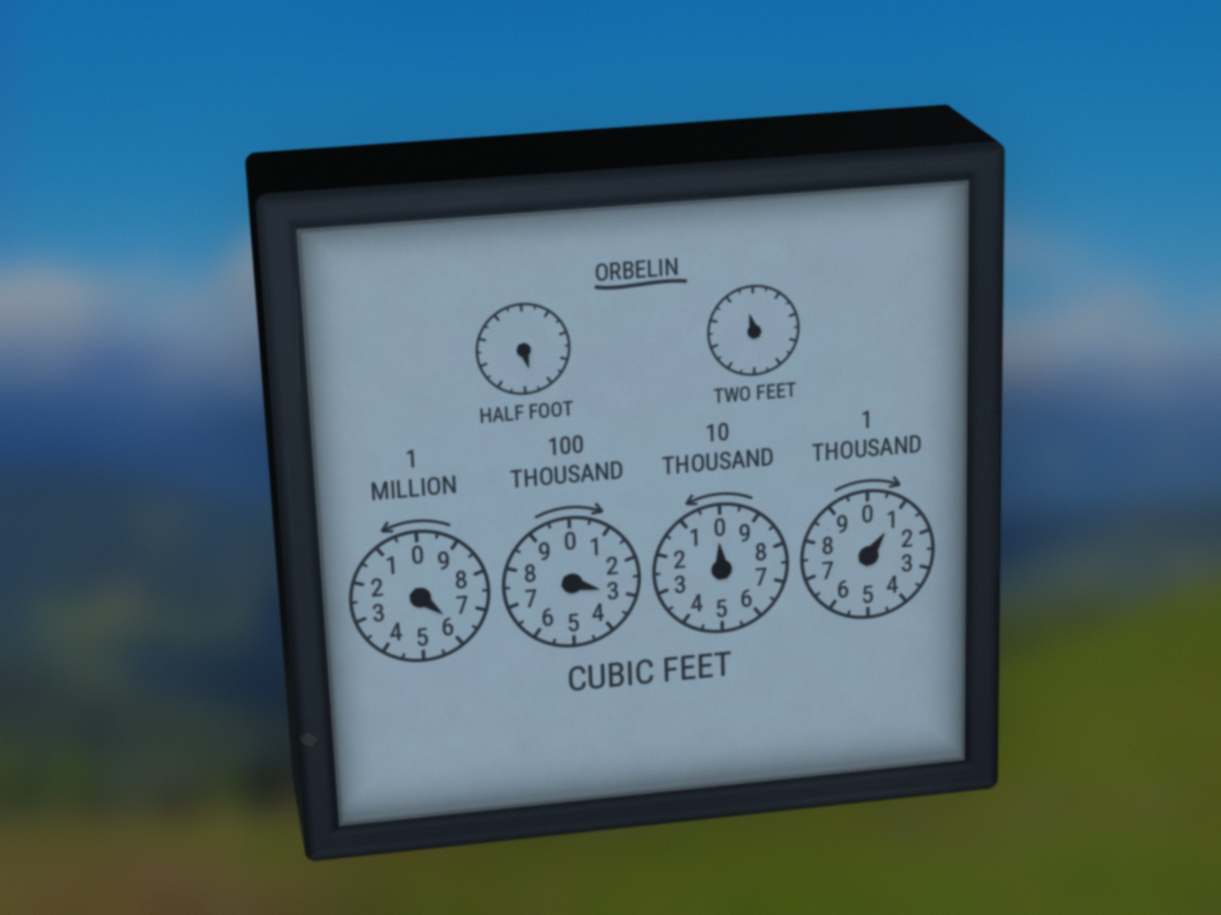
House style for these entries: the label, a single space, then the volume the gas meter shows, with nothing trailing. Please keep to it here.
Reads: 630100 ft³
